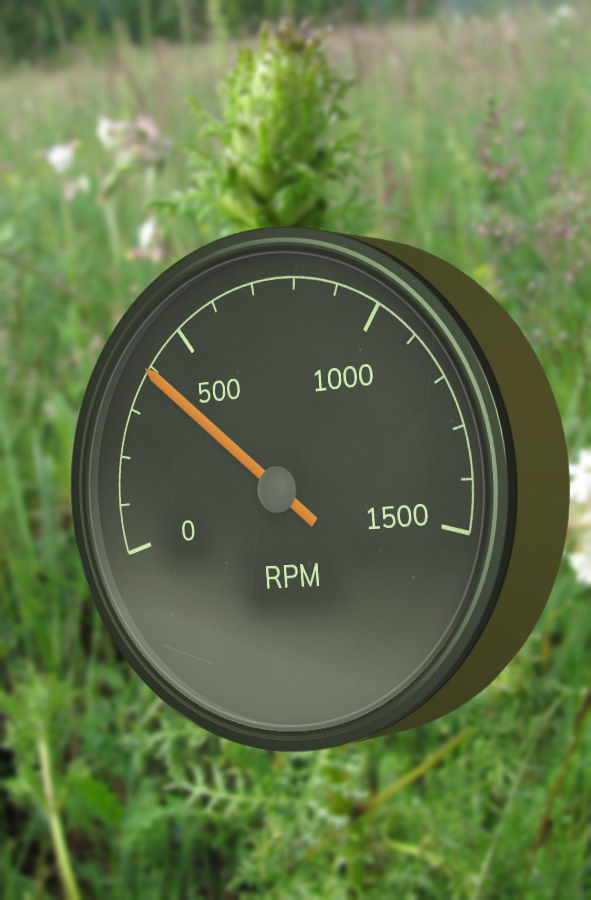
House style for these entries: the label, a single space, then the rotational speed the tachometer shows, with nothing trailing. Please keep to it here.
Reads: 400 rpm
